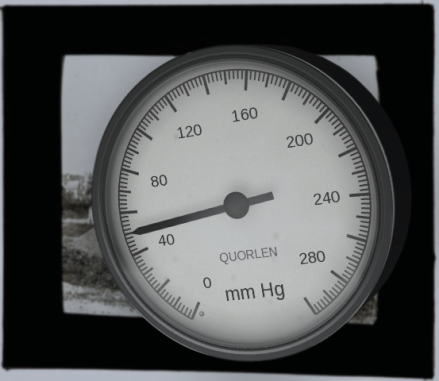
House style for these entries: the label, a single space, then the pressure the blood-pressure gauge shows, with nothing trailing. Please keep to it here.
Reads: 50 mmHg
